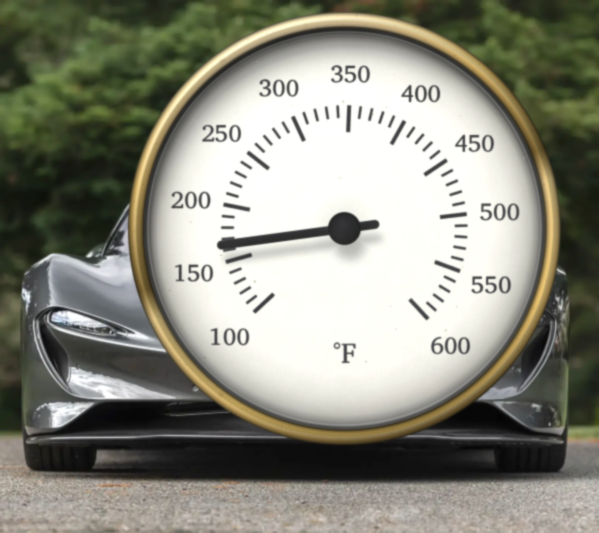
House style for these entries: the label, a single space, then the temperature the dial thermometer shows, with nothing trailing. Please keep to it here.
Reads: 165 °F
